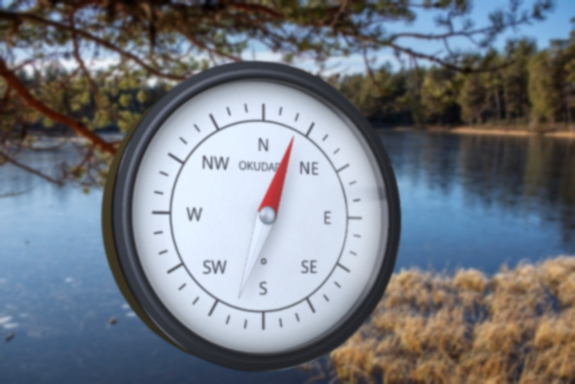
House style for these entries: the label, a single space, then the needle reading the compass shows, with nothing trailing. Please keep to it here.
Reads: 20 °
